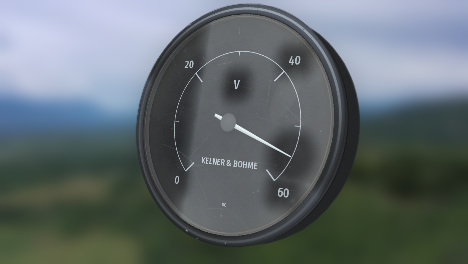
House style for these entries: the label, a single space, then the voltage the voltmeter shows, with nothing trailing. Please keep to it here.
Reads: 55 V
